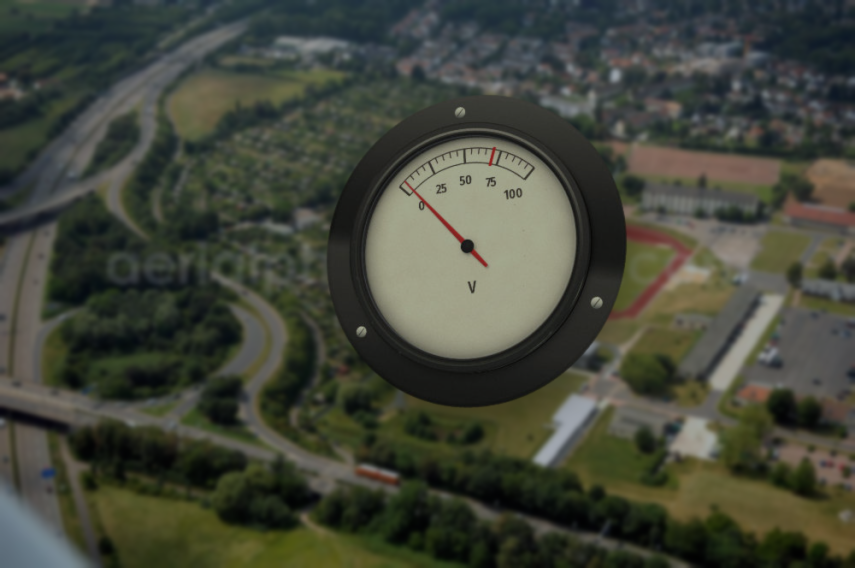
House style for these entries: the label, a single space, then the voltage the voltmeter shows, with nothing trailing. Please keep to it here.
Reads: 5 V
